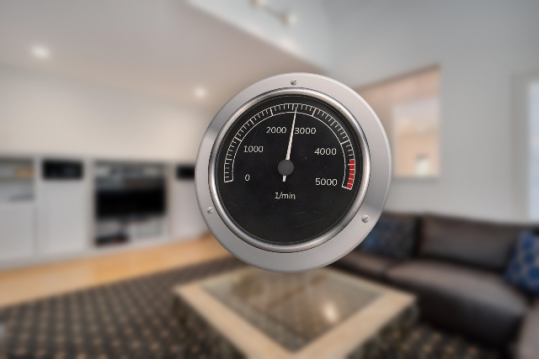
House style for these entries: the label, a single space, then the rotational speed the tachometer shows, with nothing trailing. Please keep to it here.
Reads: 2600 rpm
